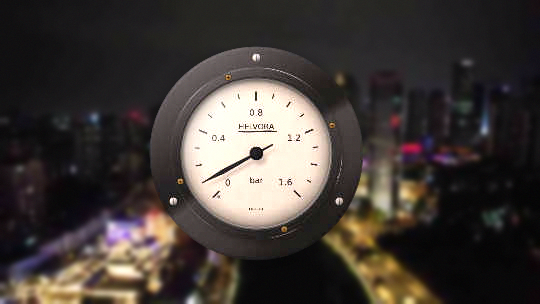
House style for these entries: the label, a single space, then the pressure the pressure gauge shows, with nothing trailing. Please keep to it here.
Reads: 0.1 bar
